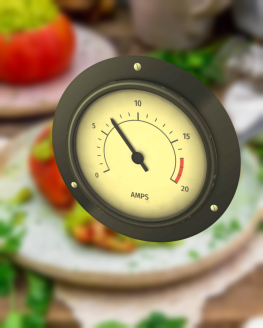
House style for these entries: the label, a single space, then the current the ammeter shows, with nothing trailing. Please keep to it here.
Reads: 7 A
